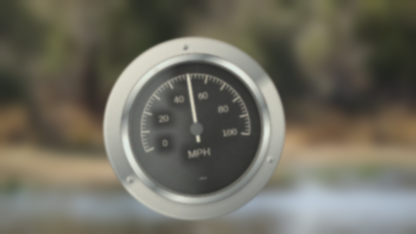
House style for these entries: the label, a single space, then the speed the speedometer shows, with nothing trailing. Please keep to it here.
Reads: 50 mph
